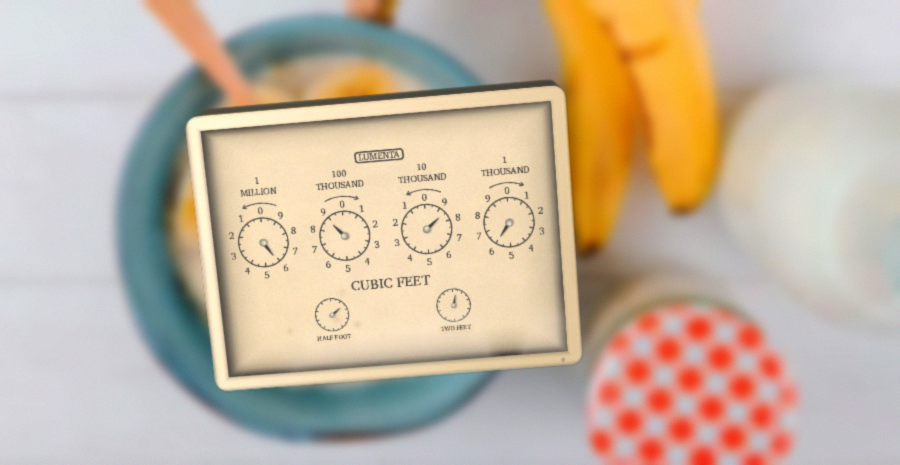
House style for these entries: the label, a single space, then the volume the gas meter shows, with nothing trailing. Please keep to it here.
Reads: 588600 ft³
